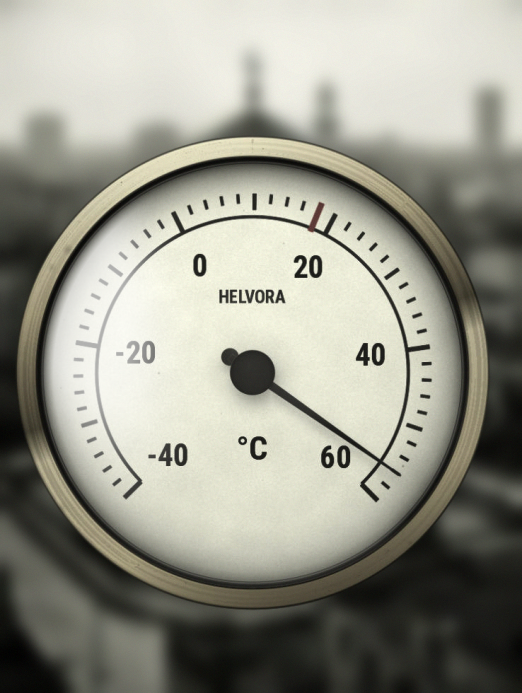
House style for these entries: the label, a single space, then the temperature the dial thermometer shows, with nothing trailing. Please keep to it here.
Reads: 56 °C
